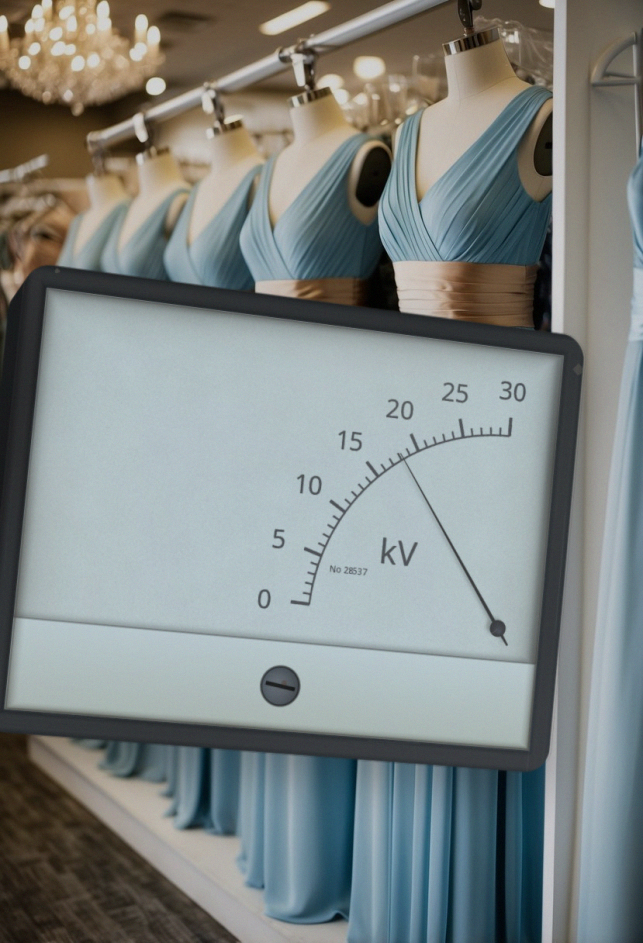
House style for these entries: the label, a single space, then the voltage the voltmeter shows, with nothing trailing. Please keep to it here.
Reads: 18 kV
